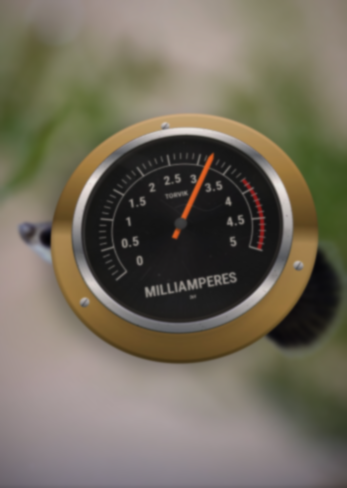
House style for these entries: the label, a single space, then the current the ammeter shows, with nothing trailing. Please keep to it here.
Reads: 3.2 mA
